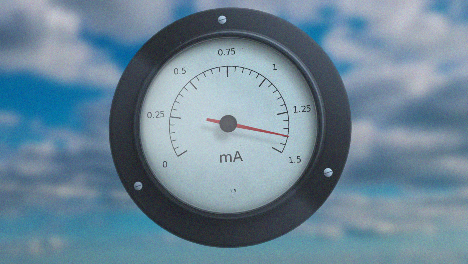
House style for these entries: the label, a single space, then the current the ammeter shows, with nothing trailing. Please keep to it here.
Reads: 1.4 mA
